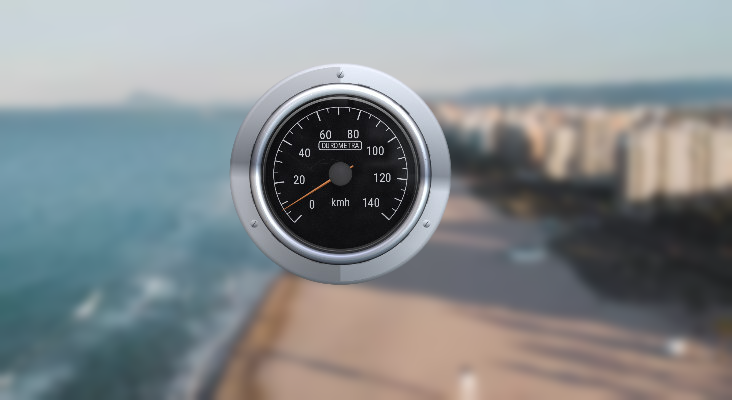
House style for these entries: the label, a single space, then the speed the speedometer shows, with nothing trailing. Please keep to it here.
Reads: 7.5 km/h
